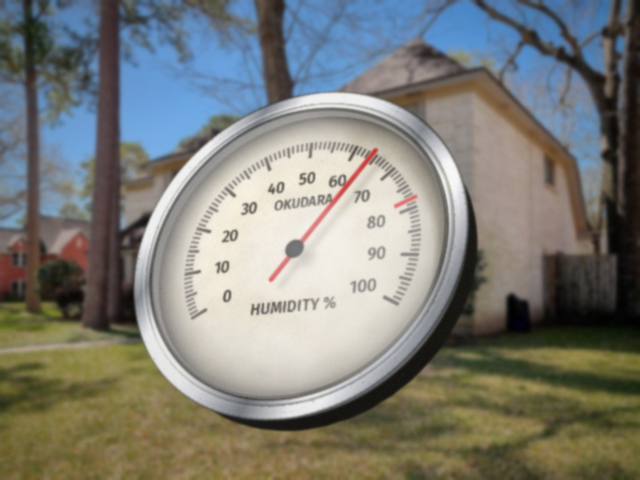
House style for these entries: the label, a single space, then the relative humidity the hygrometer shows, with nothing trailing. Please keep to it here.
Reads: 65 %
